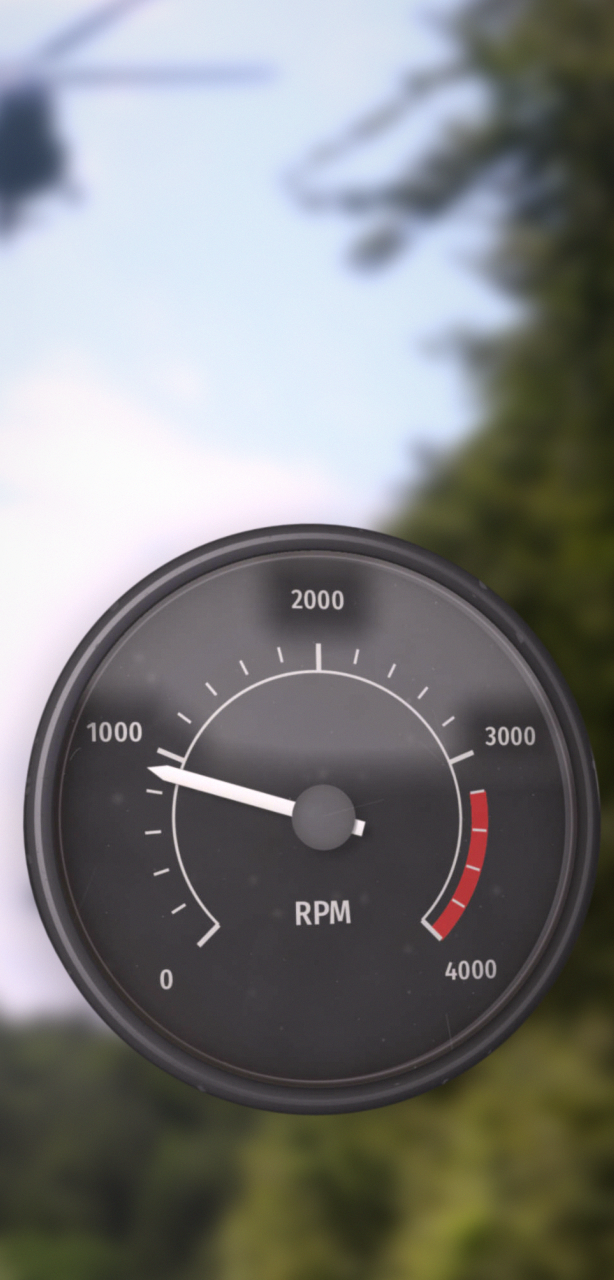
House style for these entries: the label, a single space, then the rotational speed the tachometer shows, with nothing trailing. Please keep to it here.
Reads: 900 rpm
